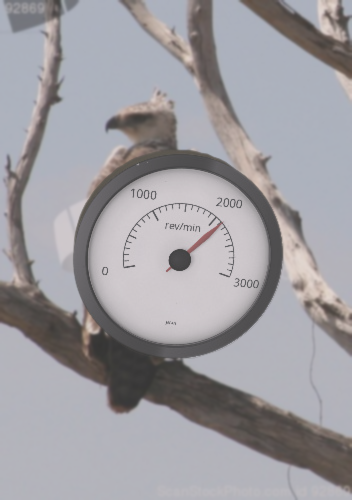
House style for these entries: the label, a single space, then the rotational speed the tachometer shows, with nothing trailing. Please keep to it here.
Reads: 2100 rpm
